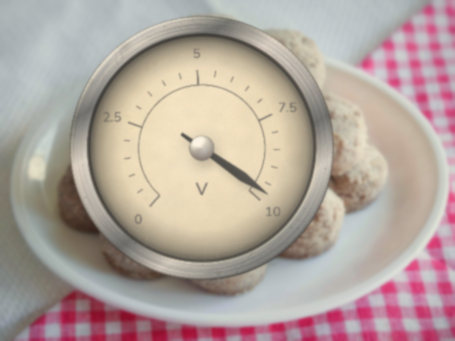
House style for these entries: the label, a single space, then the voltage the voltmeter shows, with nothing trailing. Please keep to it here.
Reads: 9.75 V
